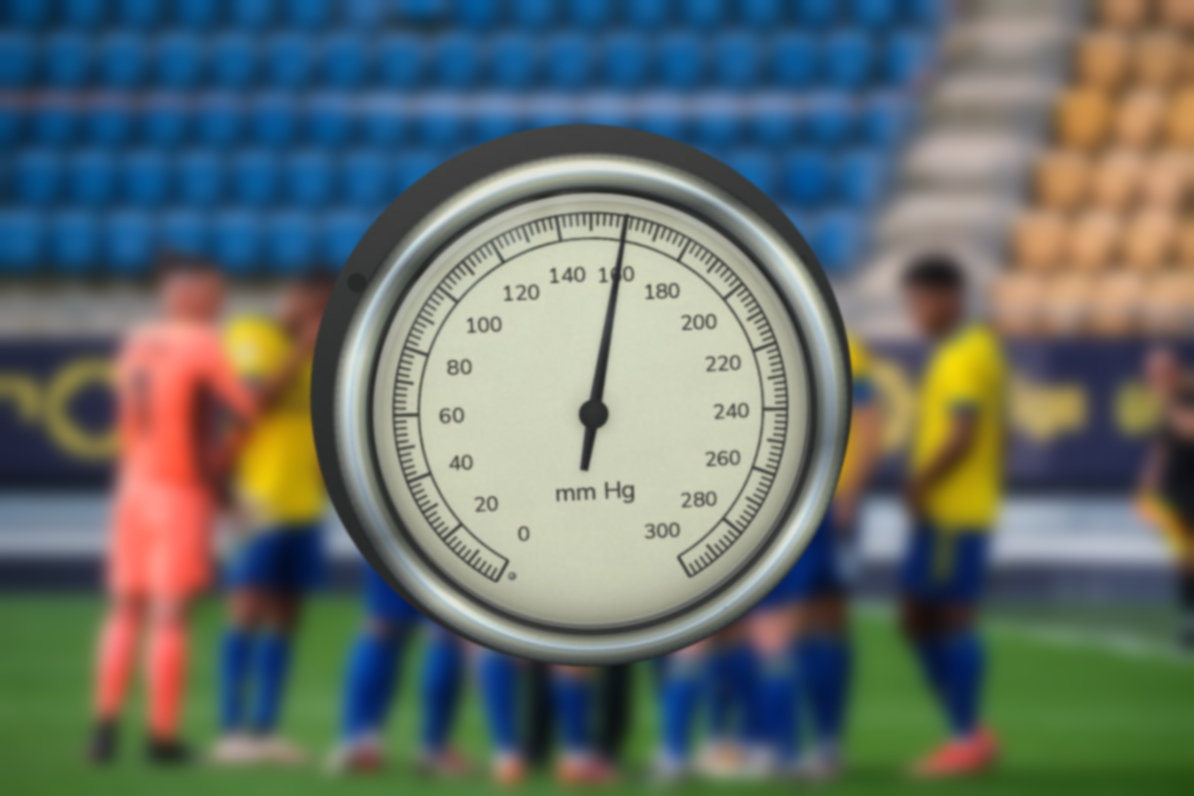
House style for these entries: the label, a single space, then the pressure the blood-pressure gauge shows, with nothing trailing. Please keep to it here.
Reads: 160 mmHg
